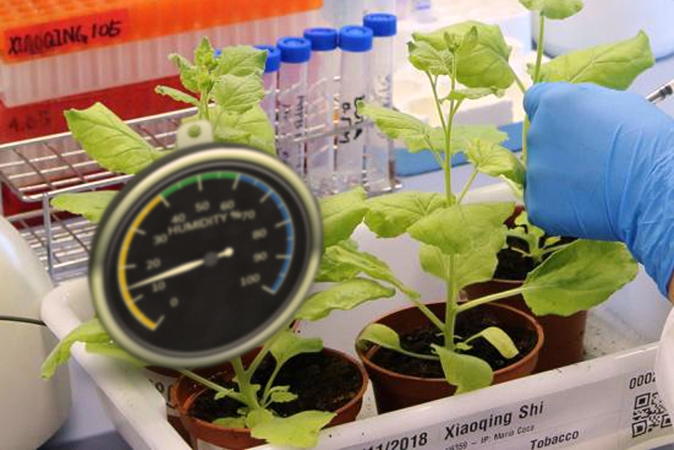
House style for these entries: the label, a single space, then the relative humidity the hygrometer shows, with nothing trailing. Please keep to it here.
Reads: 15 %
